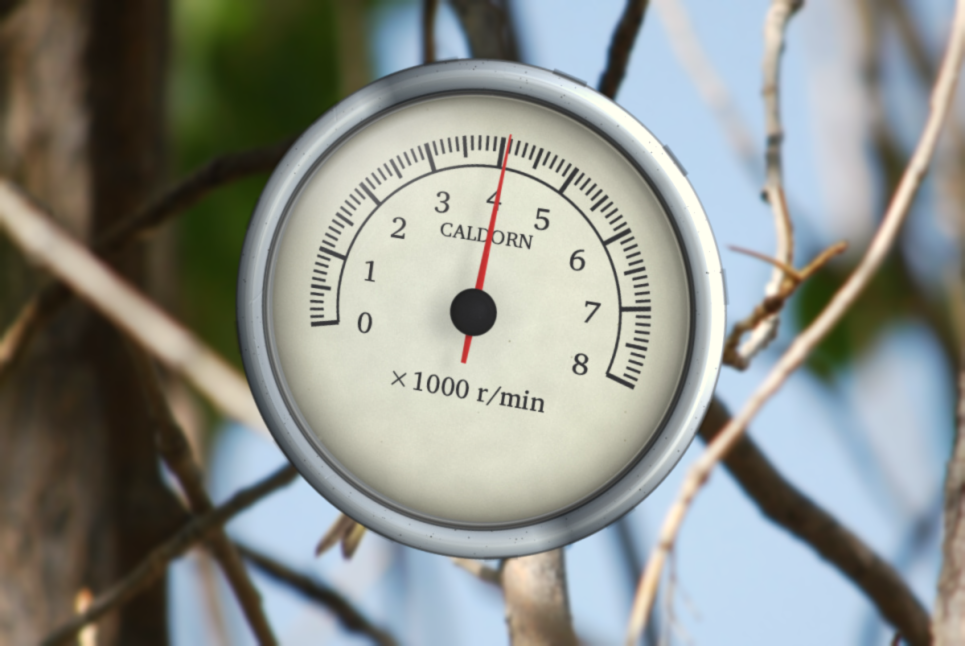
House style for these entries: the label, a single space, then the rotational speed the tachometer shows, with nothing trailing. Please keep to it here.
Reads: 4100 rpm
